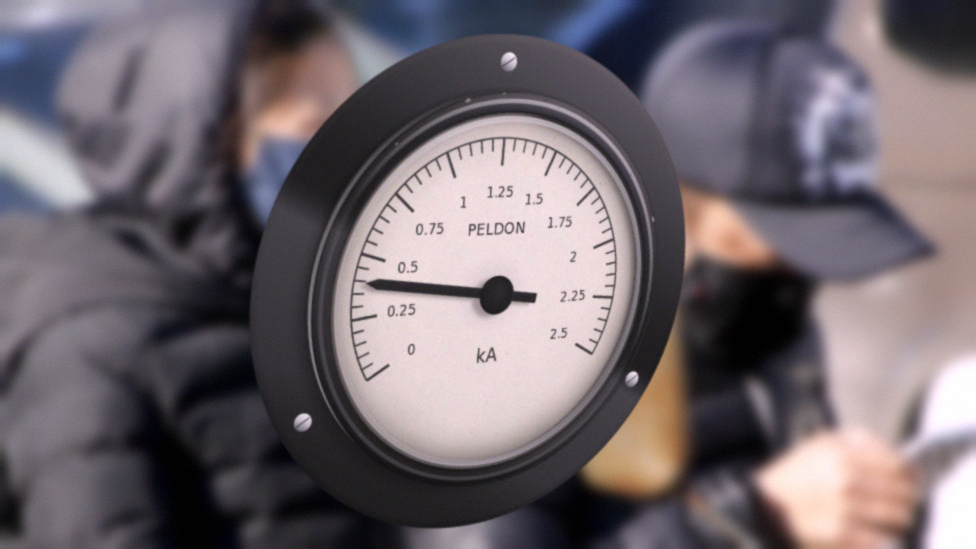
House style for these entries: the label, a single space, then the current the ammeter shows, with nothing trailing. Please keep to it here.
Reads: 0.4 kA
